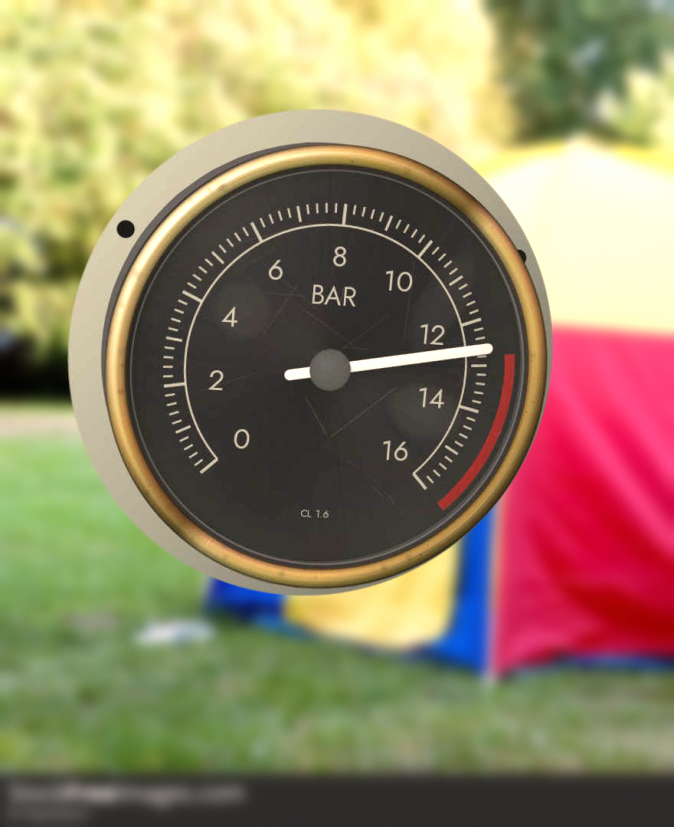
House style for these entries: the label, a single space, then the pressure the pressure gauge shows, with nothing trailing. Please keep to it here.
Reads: 12.6 bar
